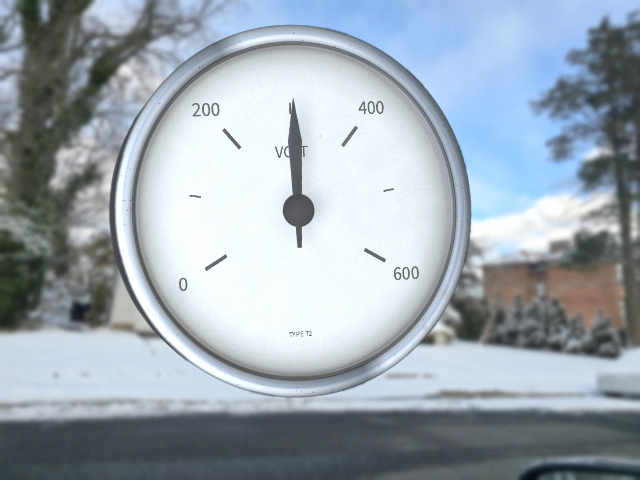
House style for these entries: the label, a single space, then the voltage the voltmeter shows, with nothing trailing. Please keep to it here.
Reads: 300 V
